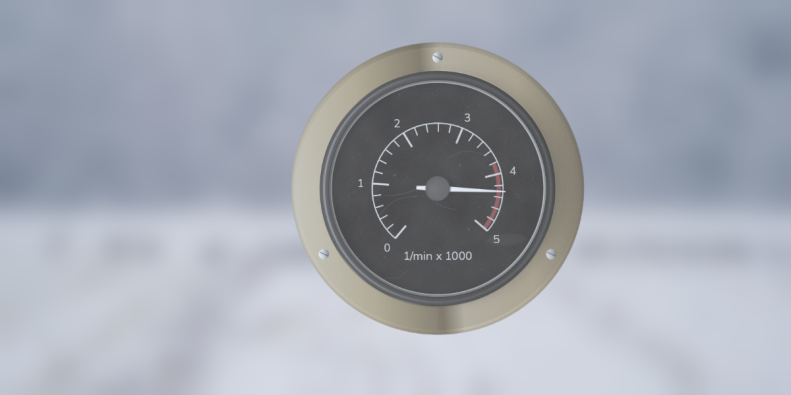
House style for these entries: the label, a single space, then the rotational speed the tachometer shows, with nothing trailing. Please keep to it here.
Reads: 4300 rpm
